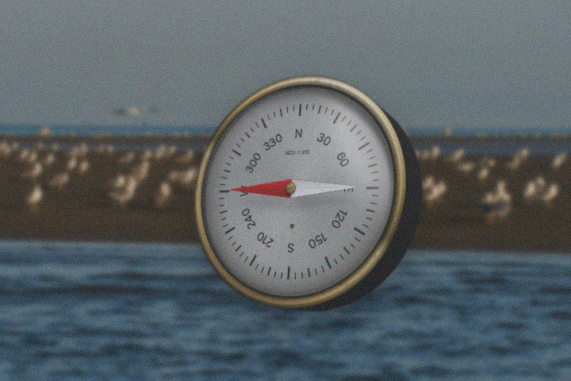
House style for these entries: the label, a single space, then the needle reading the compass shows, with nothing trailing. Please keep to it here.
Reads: 270 °
